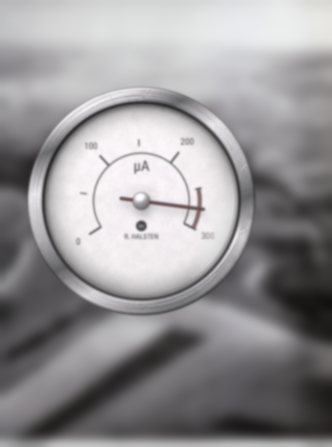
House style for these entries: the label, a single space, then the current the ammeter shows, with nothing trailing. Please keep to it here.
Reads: 275 µA
